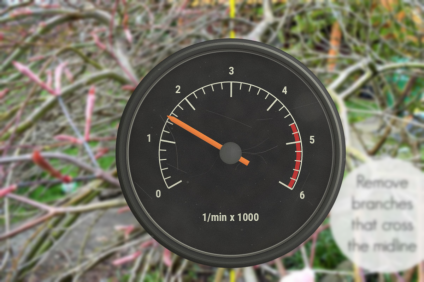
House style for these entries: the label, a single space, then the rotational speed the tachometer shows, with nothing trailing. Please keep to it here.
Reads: 1500 rpm
